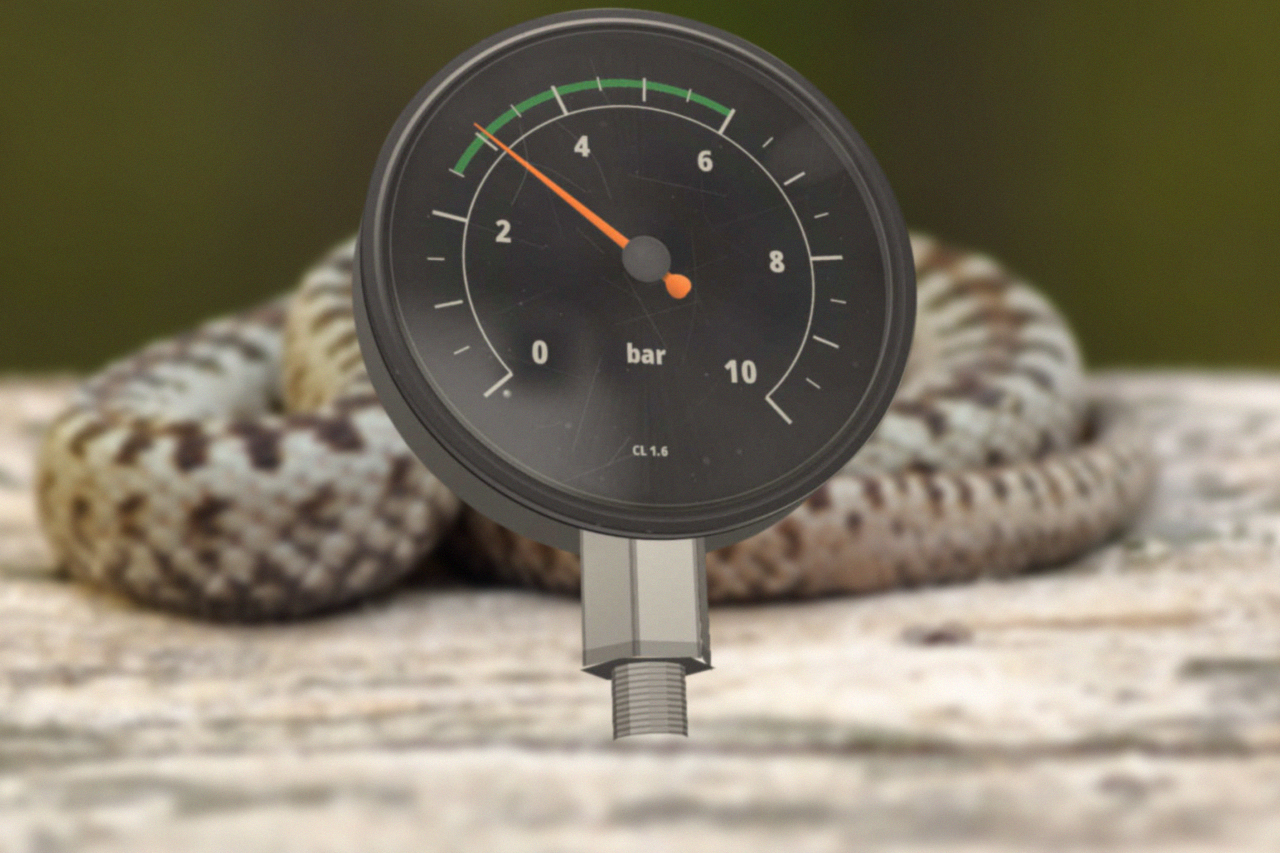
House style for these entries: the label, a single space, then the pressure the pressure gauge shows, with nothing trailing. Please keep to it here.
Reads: 3 bar
